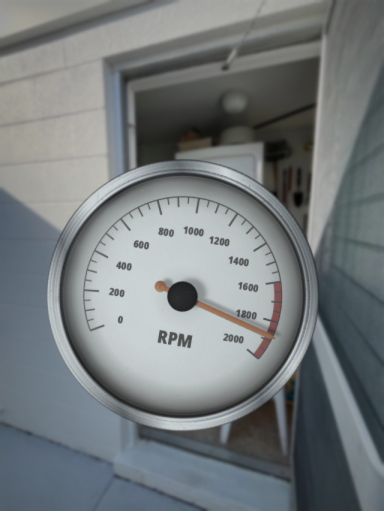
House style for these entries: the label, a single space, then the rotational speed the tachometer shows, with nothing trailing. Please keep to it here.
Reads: 1875 rpm
